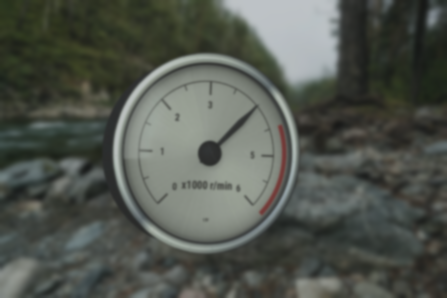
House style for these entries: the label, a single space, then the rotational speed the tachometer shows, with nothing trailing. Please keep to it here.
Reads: 4000 rpm
